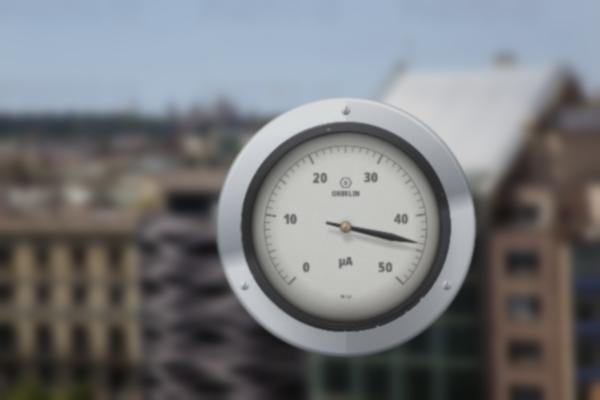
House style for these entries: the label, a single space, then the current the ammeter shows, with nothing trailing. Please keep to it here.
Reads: 44 µA
